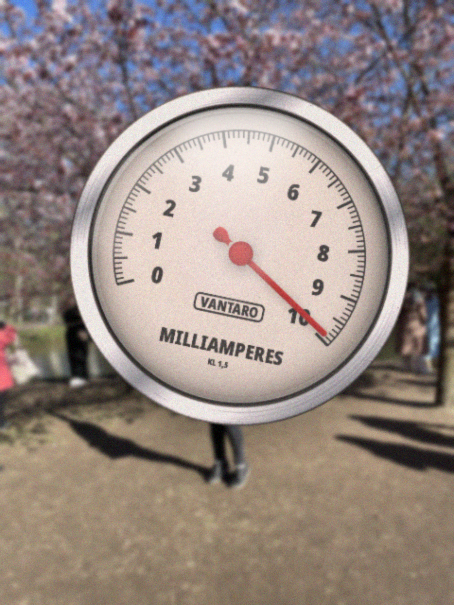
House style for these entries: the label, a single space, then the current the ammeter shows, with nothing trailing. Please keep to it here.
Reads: 9.9 mA
